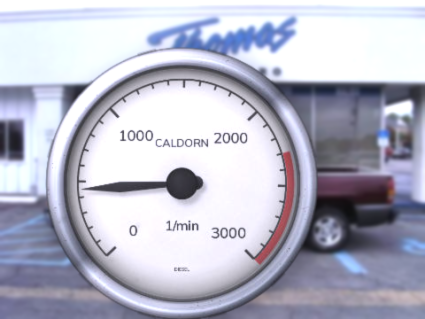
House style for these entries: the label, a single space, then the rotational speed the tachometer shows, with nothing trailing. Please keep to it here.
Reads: 450 rpm
